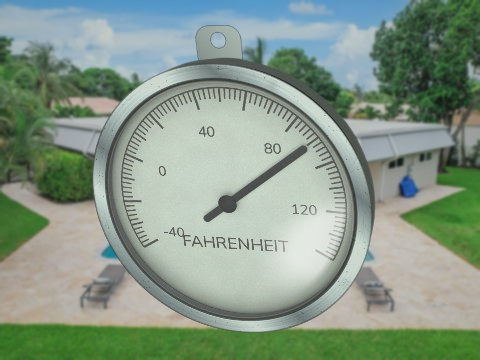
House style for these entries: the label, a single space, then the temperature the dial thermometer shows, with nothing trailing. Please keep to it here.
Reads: 90 °F
